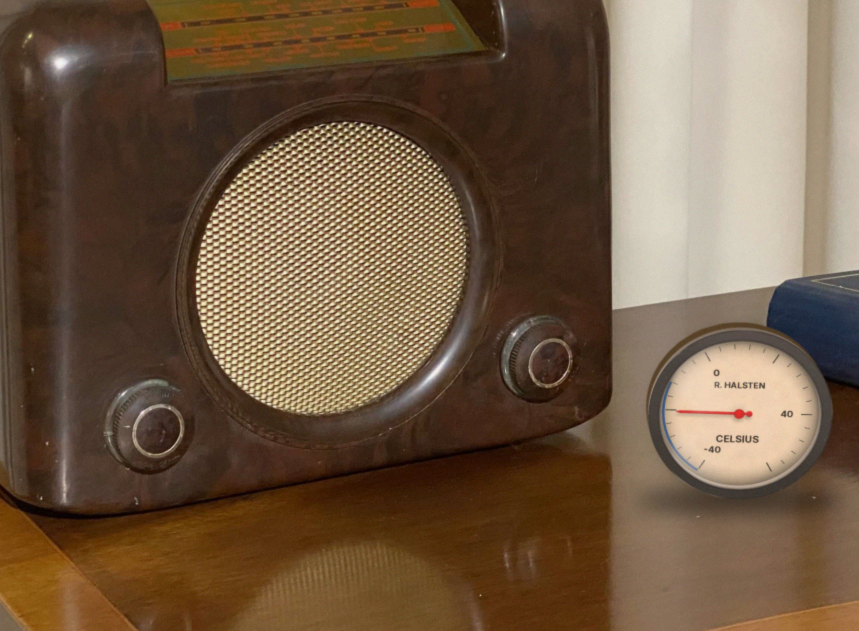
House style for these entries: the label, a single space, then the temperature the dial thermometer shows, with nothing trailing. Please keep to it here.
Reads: -20 °C
